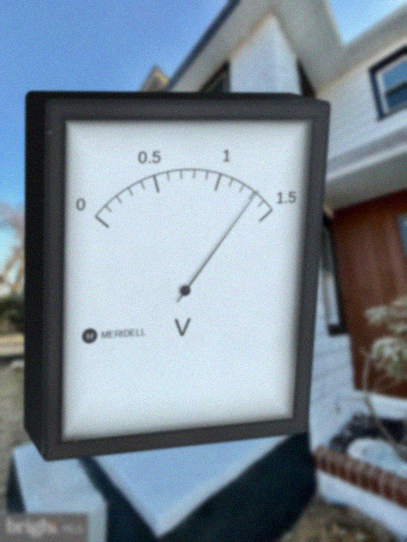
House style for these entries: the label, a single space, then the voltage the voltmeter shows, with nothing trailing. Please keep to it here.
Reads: 1.3 V
